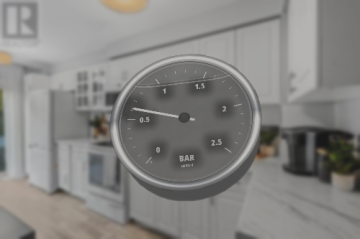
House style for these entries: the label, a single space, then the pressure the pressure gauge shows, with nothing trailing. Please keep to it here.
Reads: 0.6 bar
